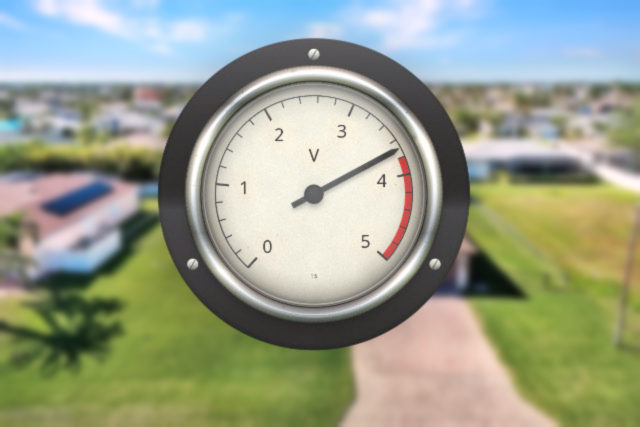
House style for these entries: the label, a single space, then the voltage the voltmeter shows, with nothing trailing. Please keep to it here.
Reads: 3.7 V
